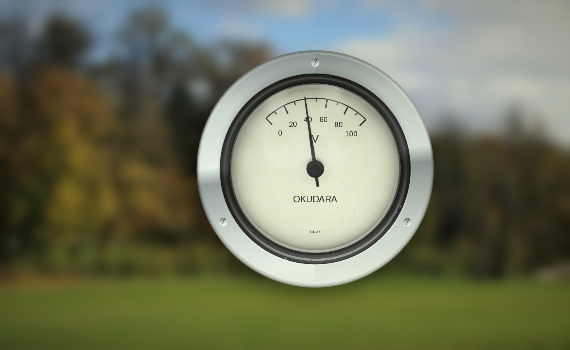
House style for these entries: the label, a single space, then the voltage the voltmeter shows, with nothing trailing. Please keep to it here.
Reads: 40 V
